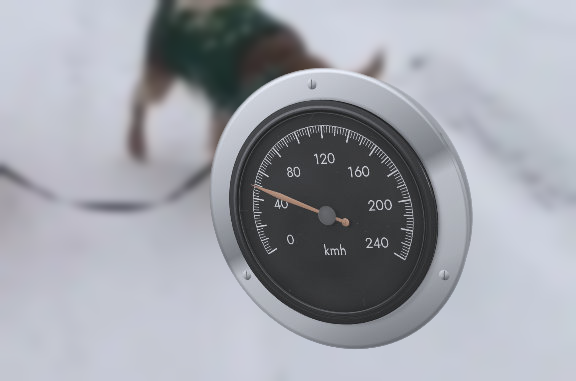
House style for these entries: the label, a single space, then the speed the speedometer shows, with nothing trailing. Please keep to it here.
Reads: 50 km/h
